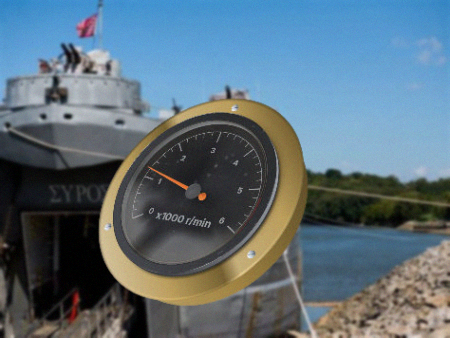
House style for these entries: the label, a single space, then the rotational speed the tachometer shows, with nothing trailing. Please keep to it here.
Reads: 1200 rpm
